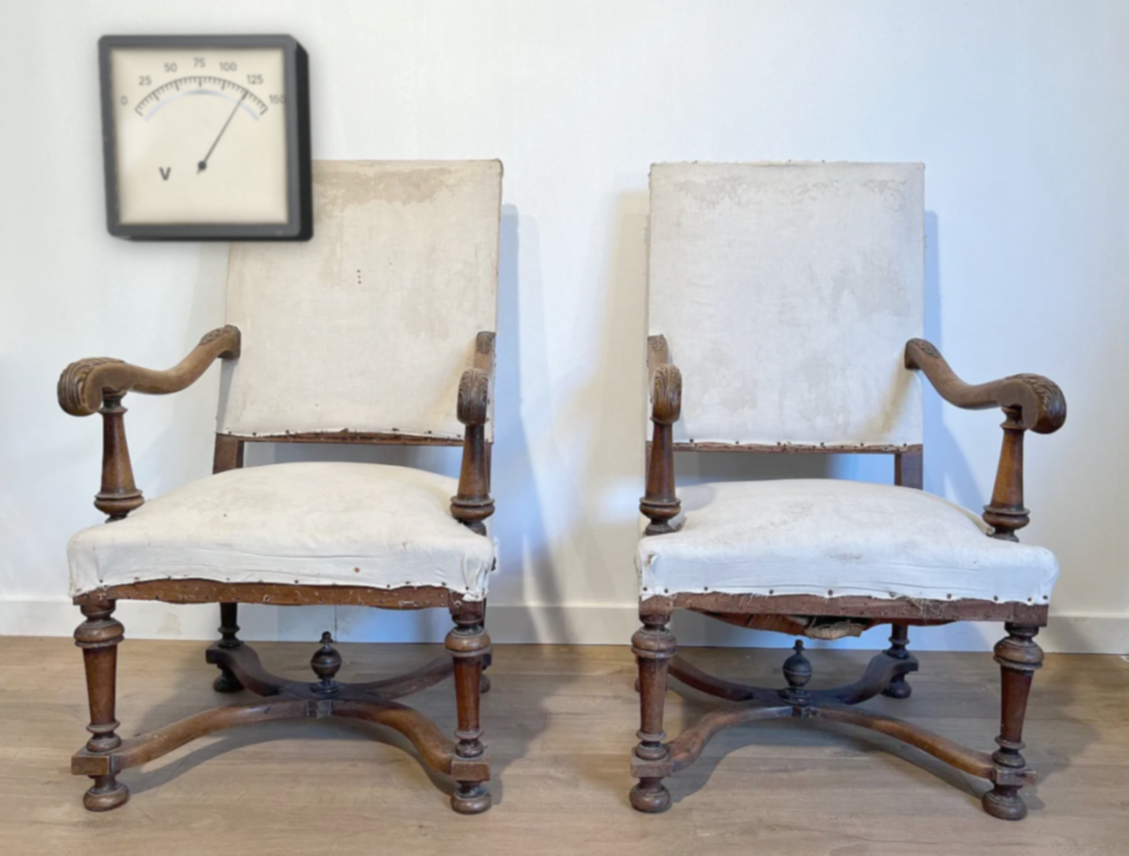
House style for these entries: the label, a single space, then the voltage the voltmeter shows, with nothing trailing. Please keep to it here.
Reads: 125 V
